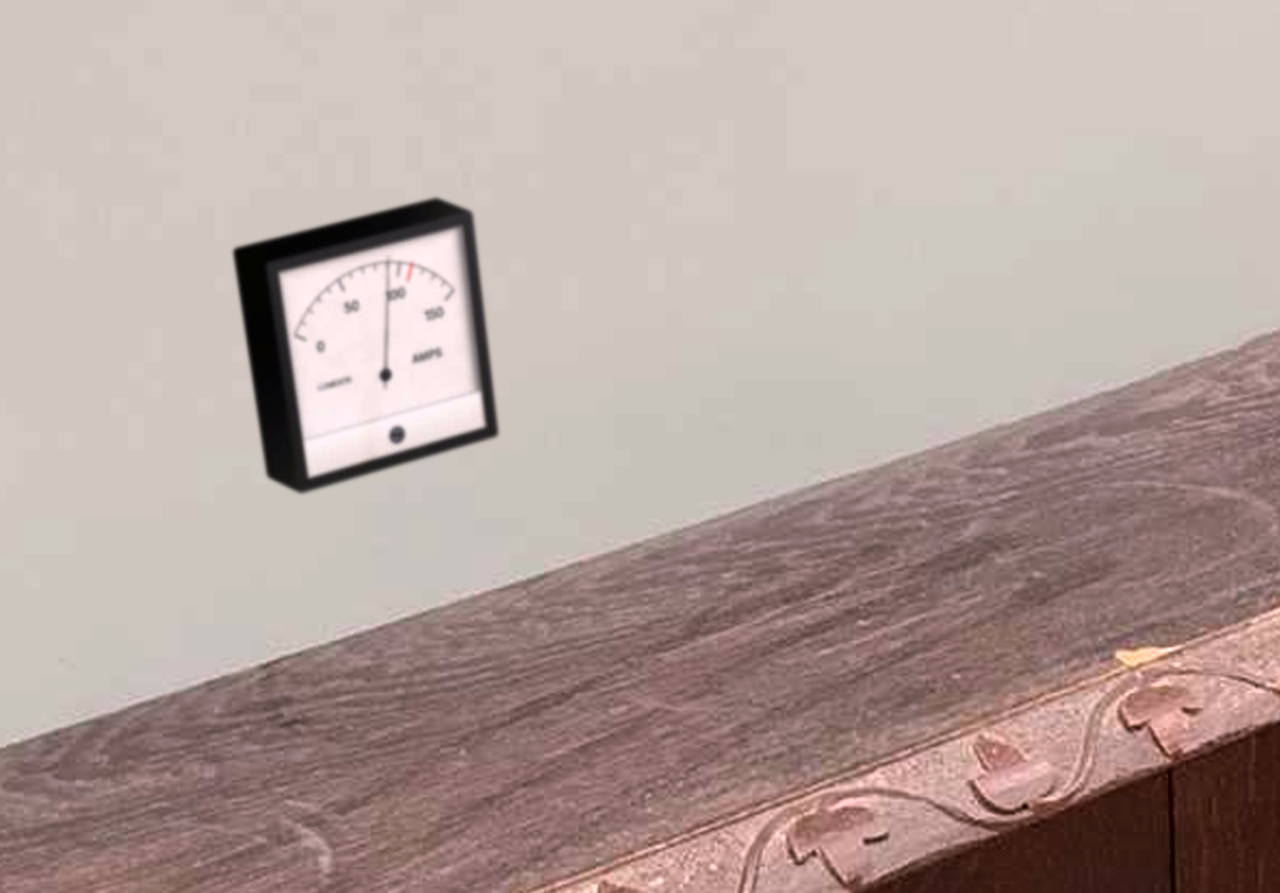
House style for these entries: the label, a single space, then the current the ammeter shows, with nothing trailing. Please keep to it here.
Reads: 90 A
